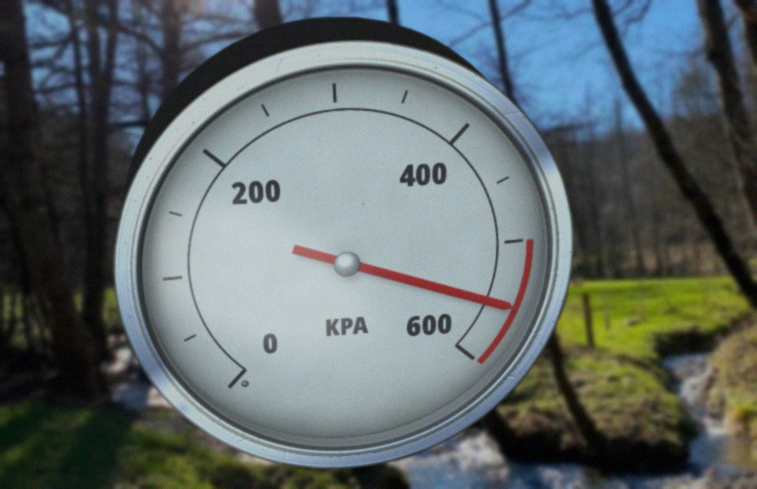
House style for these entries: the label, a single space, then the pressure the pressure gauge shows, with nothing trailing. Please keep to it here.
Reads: 550 kPa
